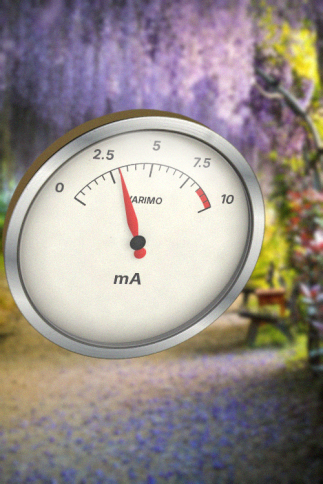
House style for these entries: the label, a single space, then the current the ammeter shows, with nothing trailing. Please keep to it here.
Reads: 3 mA
